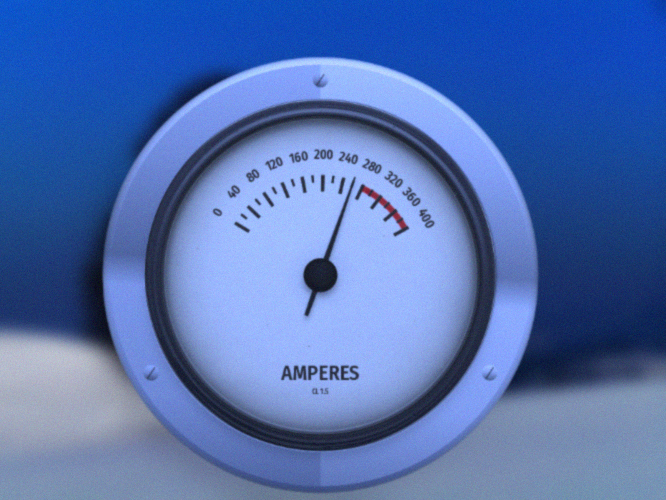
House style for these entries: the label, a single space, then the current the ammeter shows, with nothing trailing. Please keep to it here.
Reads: 260 A
